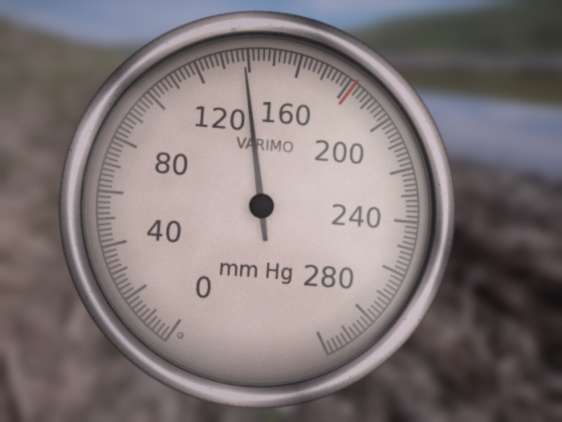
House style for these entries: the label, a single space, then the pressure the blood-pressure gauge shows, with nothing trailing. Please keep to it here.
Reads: 138 mmHg
